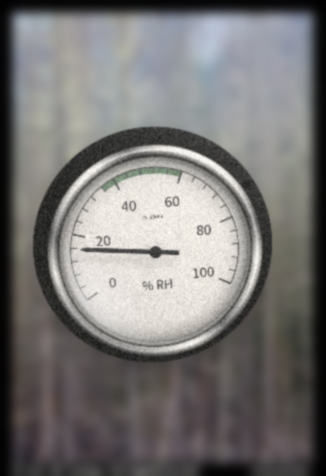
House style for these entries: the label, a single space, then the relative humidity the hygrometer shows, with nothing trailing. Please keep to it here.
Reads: 16 %
